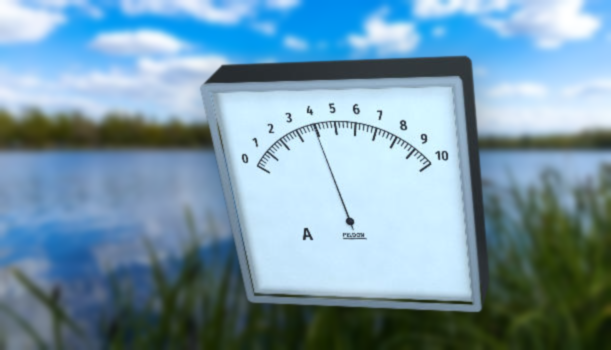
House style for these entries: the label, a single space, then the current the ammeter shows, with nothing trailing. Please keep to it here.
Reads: 4 A
